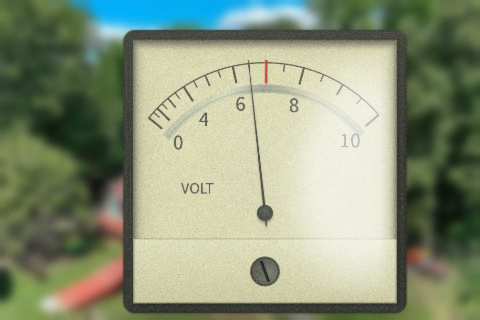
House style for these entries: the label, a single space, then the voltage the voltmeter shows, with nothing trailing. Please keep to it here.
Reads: 6.5 V
